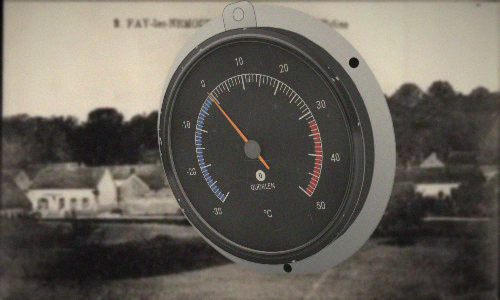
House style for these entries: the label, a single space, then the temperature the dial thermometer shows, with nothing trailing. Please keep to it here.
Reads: 0 °C
